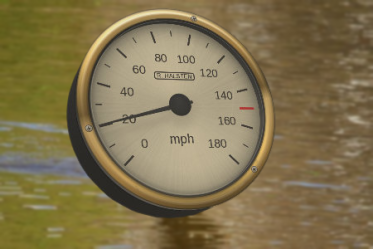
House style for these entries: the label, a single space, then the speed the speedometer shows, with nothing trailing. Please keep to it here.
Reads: 20 mph
